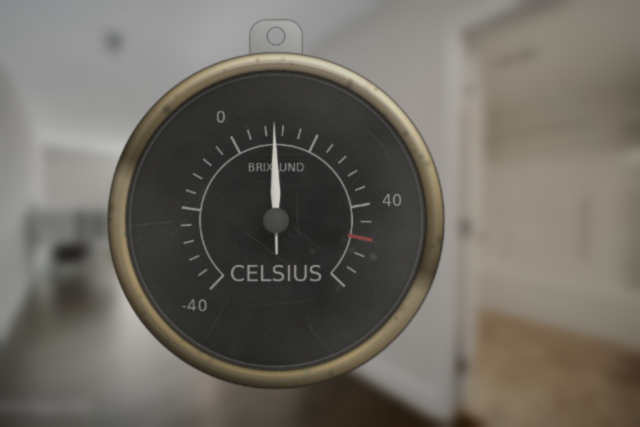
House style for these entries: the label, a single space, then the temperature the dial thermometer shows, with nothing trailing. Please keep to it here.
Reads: 10 °C
